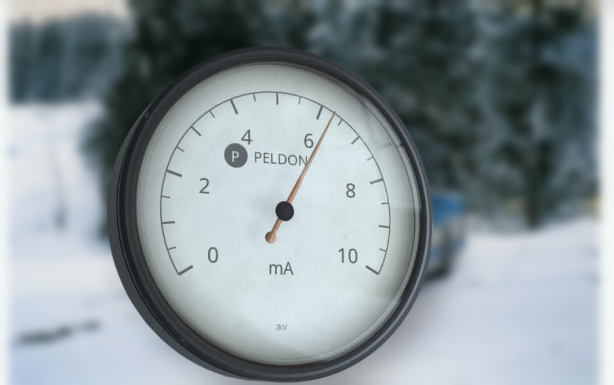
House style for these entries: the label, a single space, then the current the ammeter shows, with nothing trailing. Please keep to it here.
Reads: 6.25 mA
